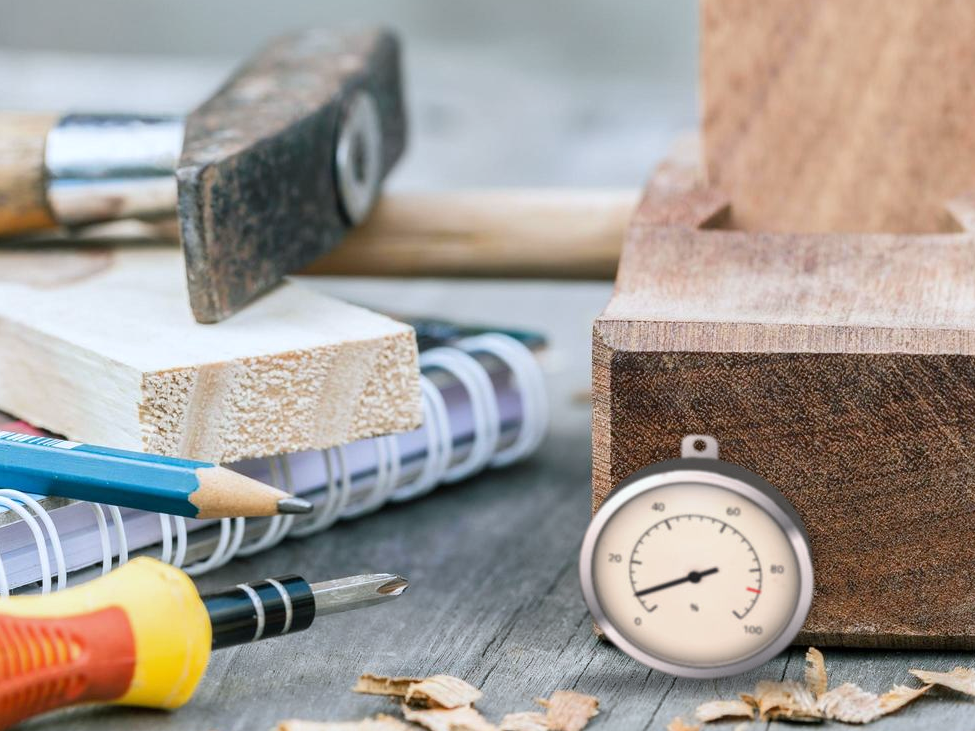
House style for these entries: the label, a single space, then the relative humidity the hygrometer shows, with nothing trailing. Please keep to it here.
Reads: 8 %
